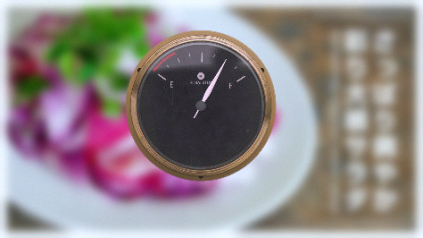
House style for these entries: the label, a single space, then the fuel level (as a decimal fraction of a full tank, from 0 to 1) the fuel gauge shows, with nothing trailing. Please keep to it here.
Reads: 0.75
